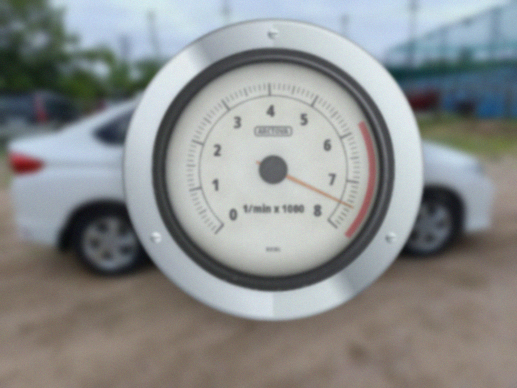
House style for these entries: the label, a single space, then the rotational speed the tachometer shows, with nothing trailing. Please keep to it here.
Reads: 7500 rpm
